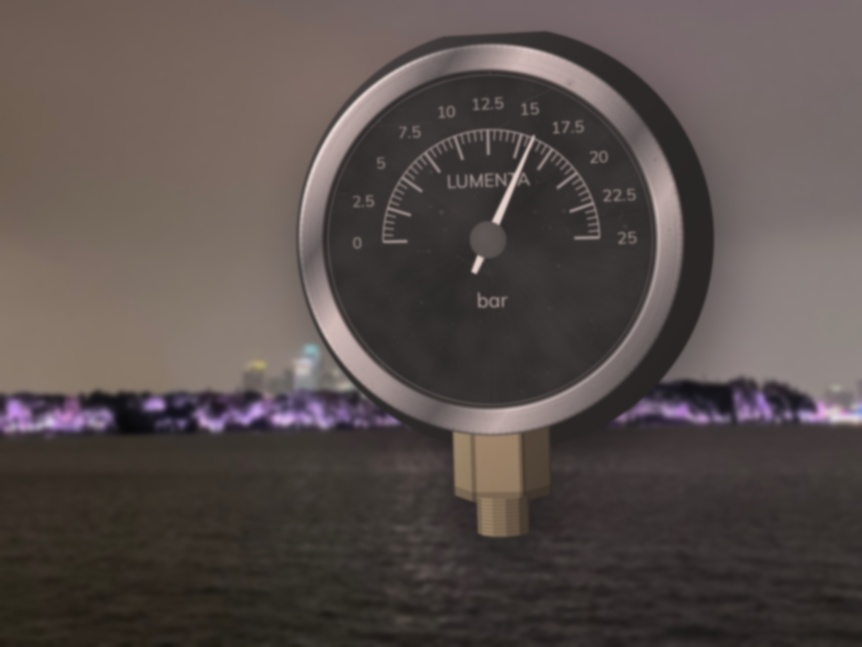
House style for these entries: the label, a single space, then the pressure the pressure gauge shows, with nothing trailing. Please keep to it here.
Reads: 16 bar
